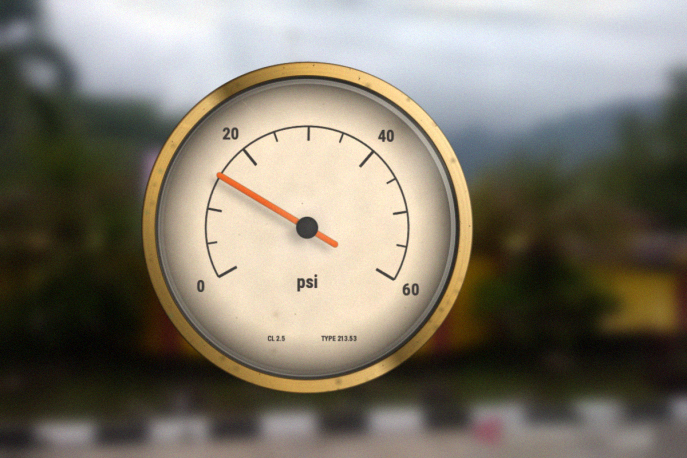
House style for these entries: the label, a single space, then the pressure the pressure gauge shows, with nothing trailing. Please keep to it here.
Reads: 15 psi
